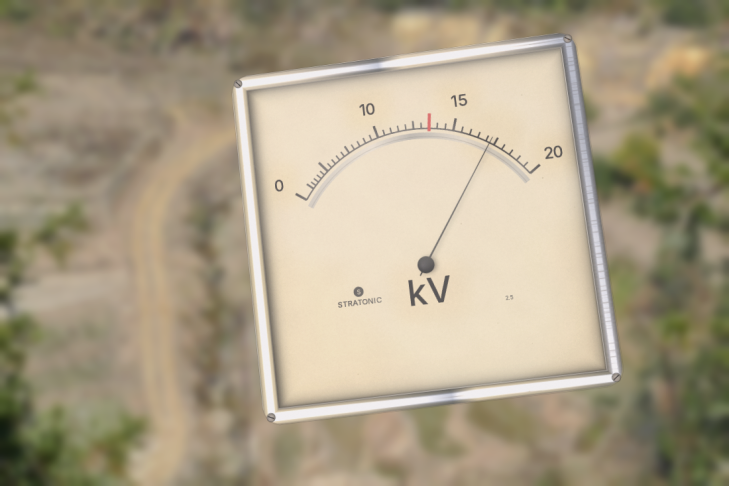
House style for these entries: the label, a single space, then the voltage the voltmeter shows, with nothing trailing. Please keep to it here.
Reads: 17.25 kV
